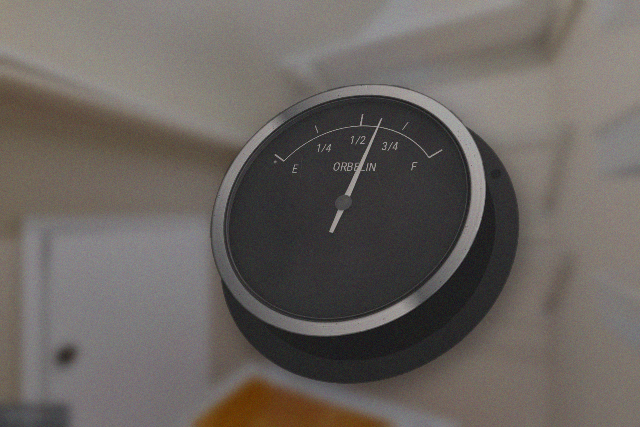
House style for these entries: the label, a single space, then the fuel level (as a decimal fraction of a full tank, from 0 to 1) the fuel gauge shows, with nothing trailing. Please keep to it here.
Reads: 0.625
